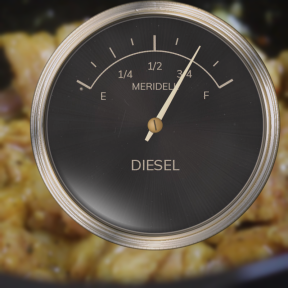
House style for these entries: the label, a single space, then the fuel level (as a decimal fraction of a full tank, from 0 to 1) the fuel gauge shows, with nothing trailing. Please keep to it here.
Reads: 0.75
